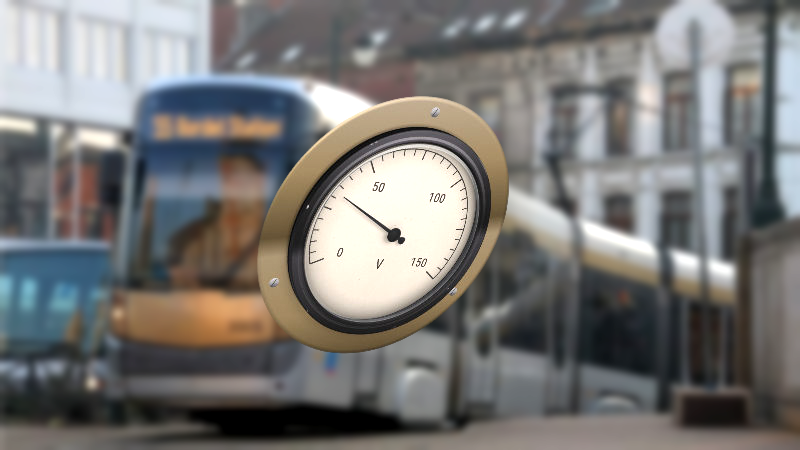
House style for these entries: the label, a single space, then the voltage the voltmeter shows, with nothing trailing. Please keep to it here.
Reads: 32.5 V
